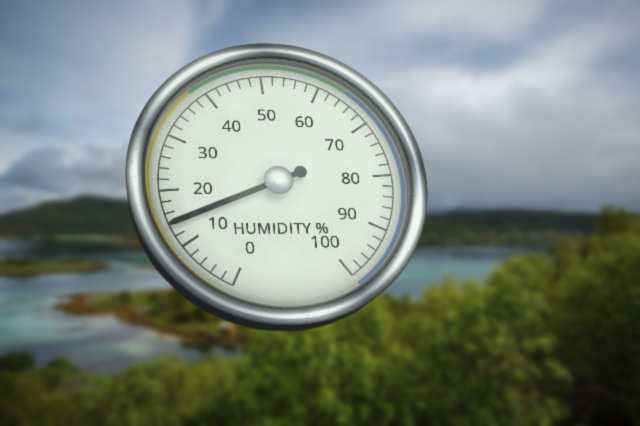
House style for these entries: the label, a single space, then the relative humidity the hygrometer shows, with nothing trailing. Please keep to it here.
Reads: 14 %
